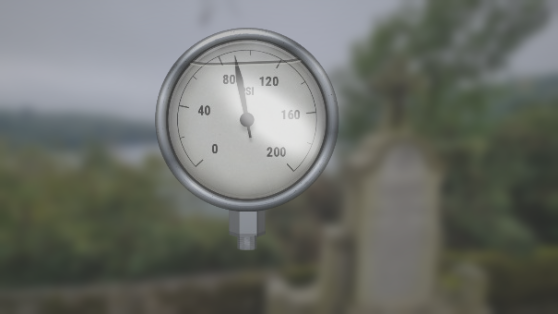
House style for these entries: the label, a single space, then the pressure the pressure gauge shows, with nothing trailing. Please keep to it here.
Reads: 90 psi
